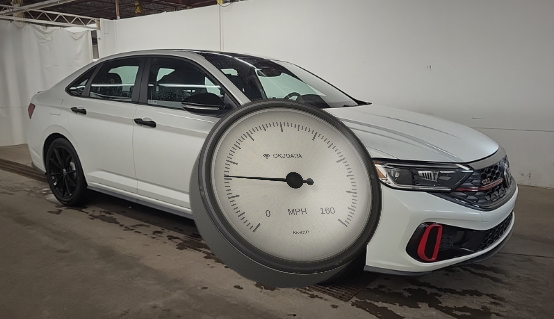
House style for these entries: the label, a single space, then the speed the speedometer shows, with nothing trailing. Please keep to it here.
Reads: 30 mph
